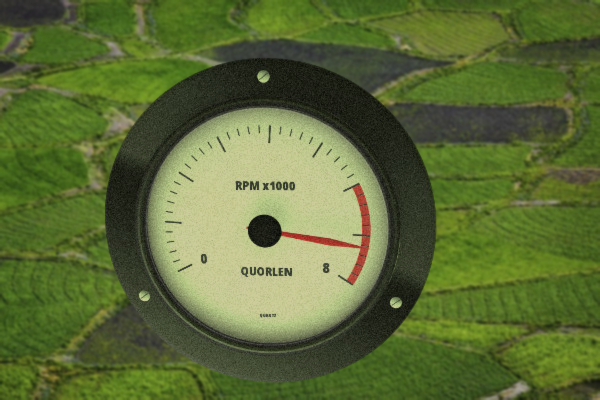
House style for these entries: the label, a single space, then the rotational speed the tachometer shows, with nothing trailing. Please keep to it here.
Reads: 7200 rpm
